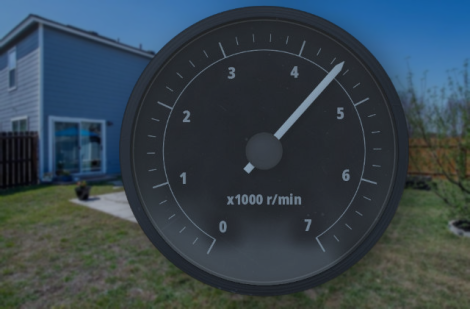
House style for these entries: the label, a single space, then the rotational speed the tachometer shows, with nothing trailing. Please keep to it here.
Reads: 4500 rpm
